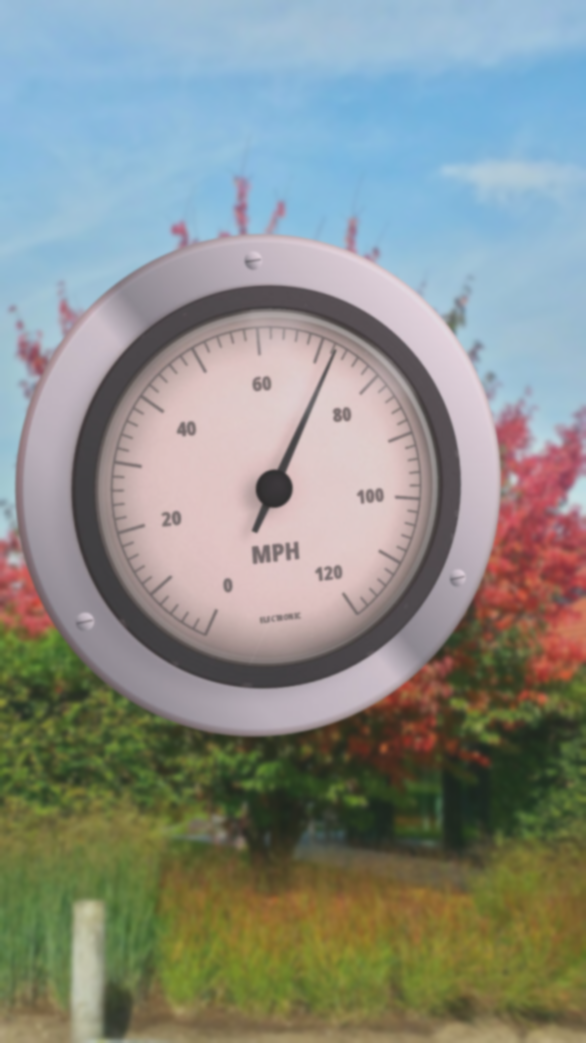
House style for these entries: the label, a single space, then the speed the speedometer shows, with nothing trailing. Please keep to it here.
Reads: 72 mph
